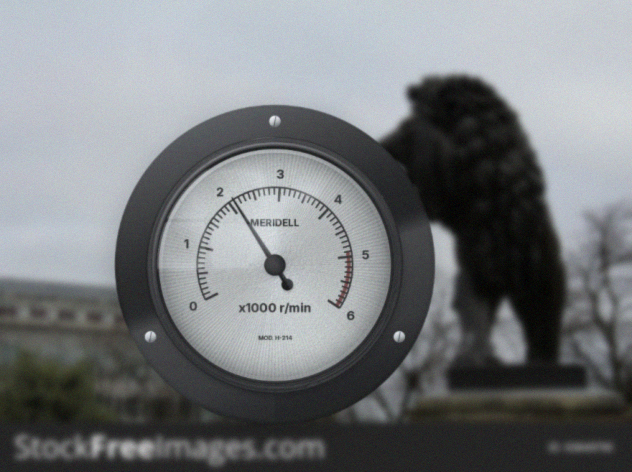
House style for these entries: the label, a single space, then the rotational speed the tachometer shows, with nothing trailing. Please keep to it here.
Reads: 2100 rpm
